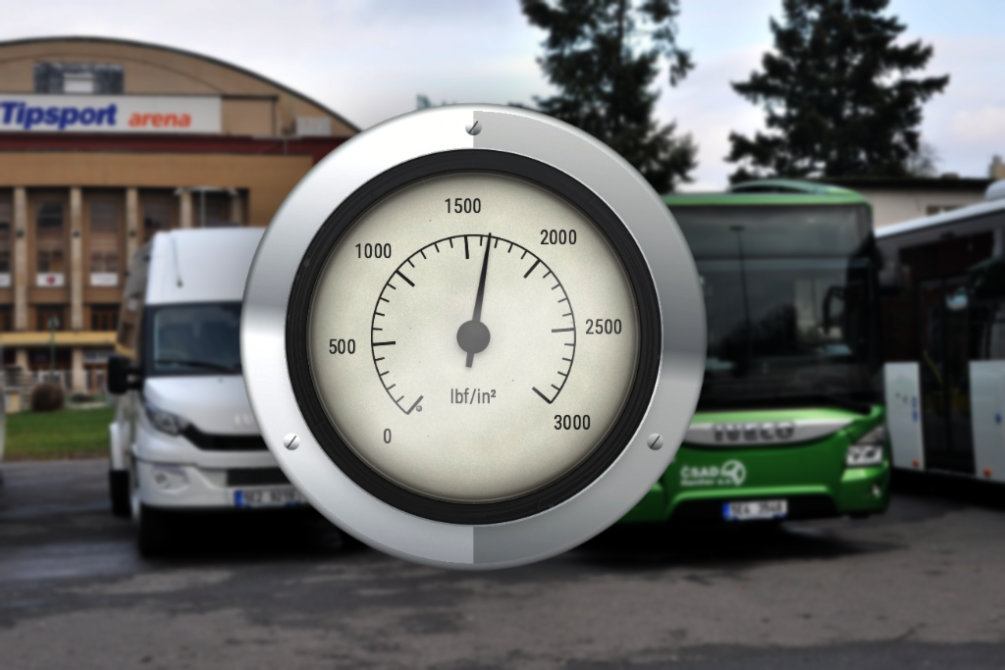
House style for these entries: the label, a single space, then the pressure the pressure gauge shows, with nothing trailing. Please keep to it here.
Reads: 1650 psi
